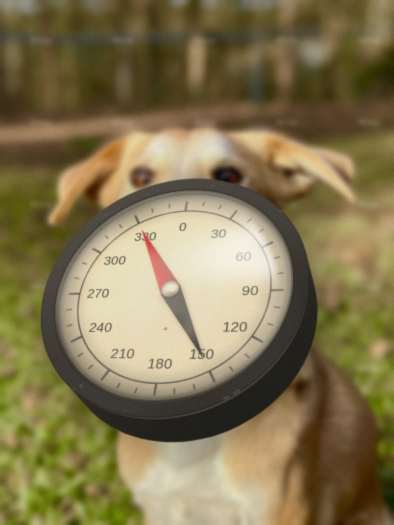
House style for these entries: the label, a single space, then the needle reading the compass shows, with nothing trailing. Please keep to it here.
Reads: 330 °
